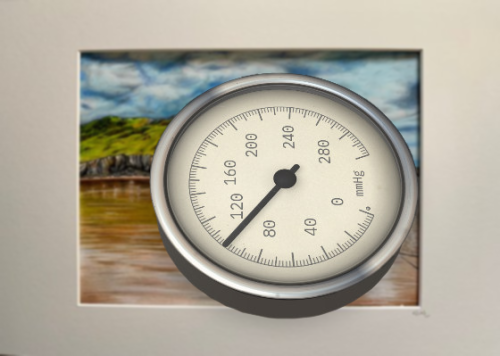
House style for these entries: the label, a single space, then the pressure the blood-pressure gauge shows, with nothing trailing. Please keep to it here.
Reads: 100 mmHg
